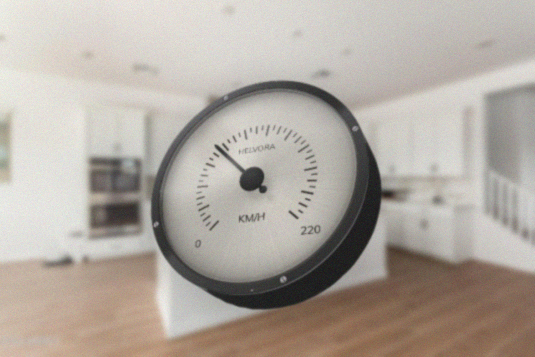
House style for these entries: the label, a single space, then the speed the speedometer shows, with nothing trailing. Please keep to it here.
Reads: 75 km/h
